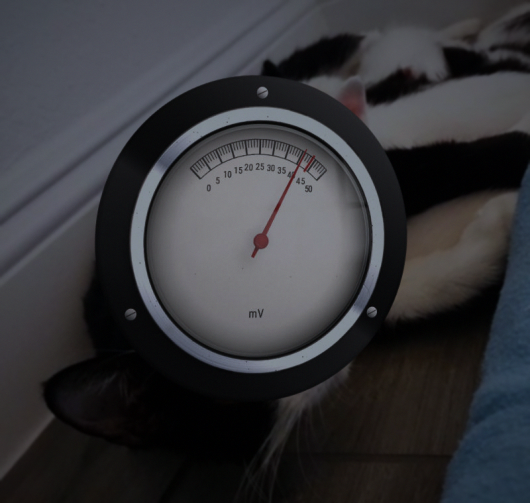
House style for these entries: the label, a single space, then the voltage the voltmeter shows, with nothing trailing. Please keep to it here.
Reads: 40 mV
